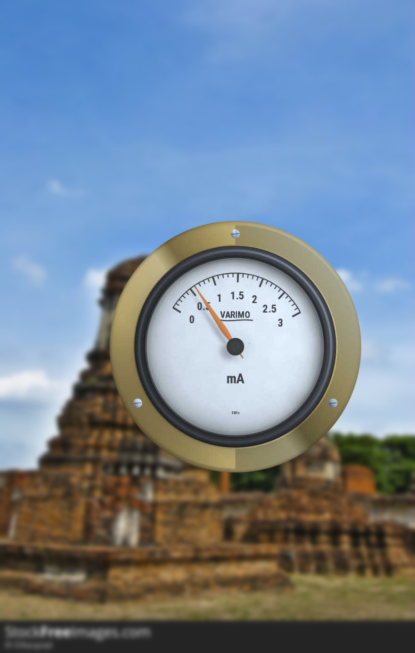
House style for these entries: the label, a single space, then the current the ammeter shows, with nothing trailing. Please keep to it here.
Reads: 0.6 mA
